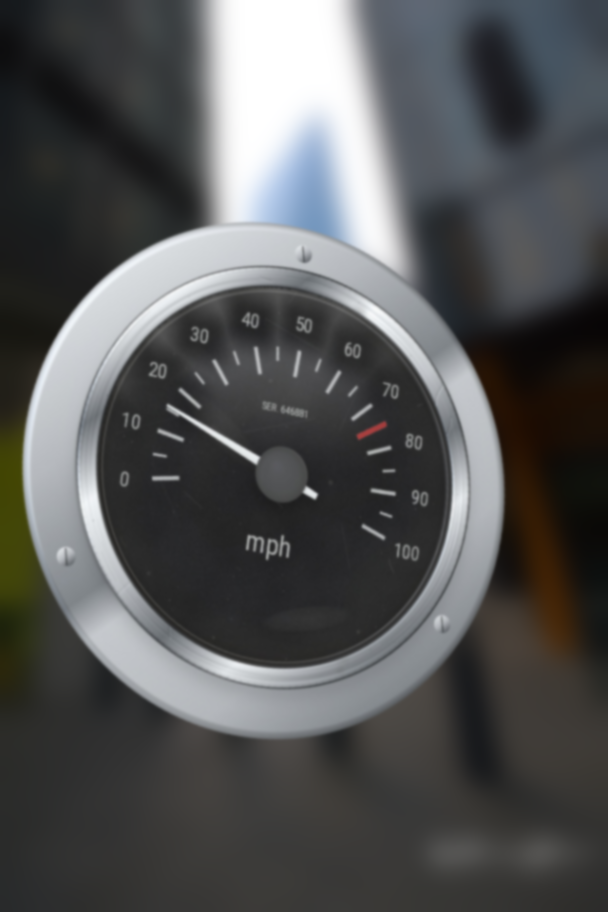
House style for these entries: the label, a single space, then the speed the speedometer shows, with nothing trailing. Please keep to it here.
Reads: 15 mph
